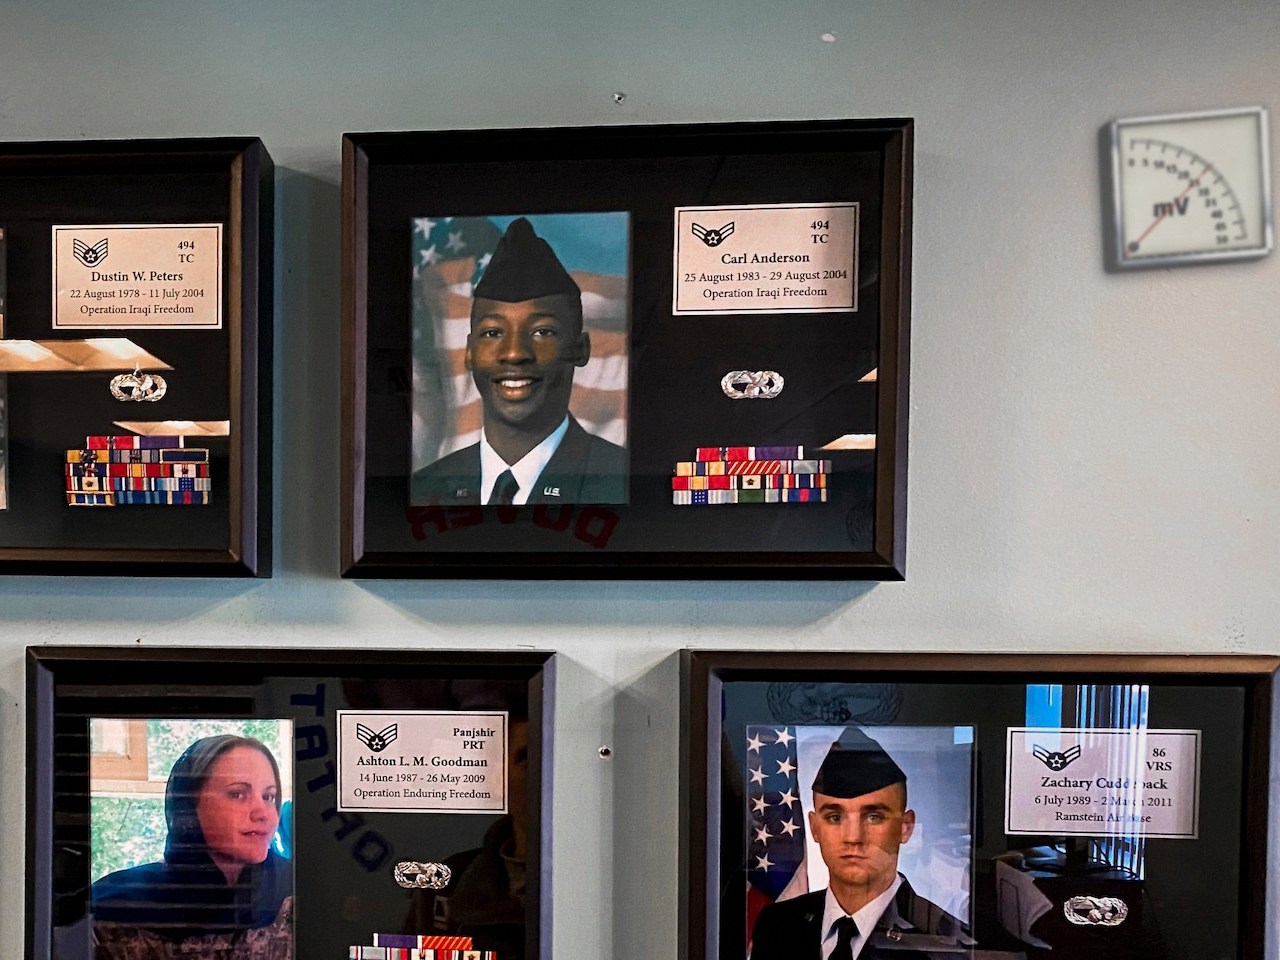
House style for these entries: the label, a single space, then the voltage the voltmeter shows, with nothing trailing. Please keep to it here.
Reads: 25 mV
